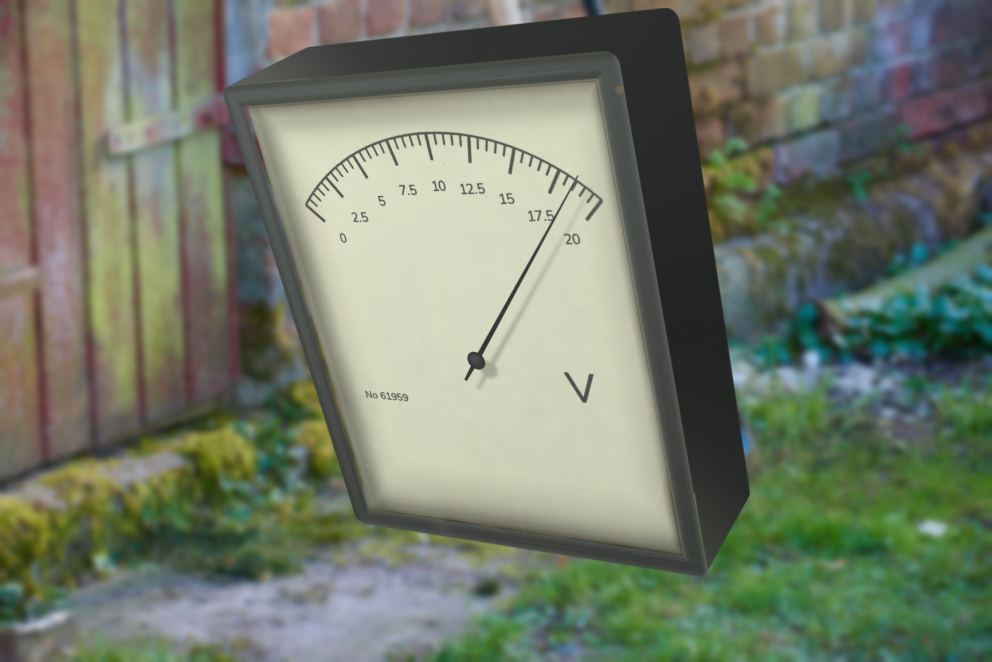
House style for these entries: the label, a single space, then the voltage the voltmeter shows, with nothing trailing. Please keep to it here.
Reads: 18.5 V
